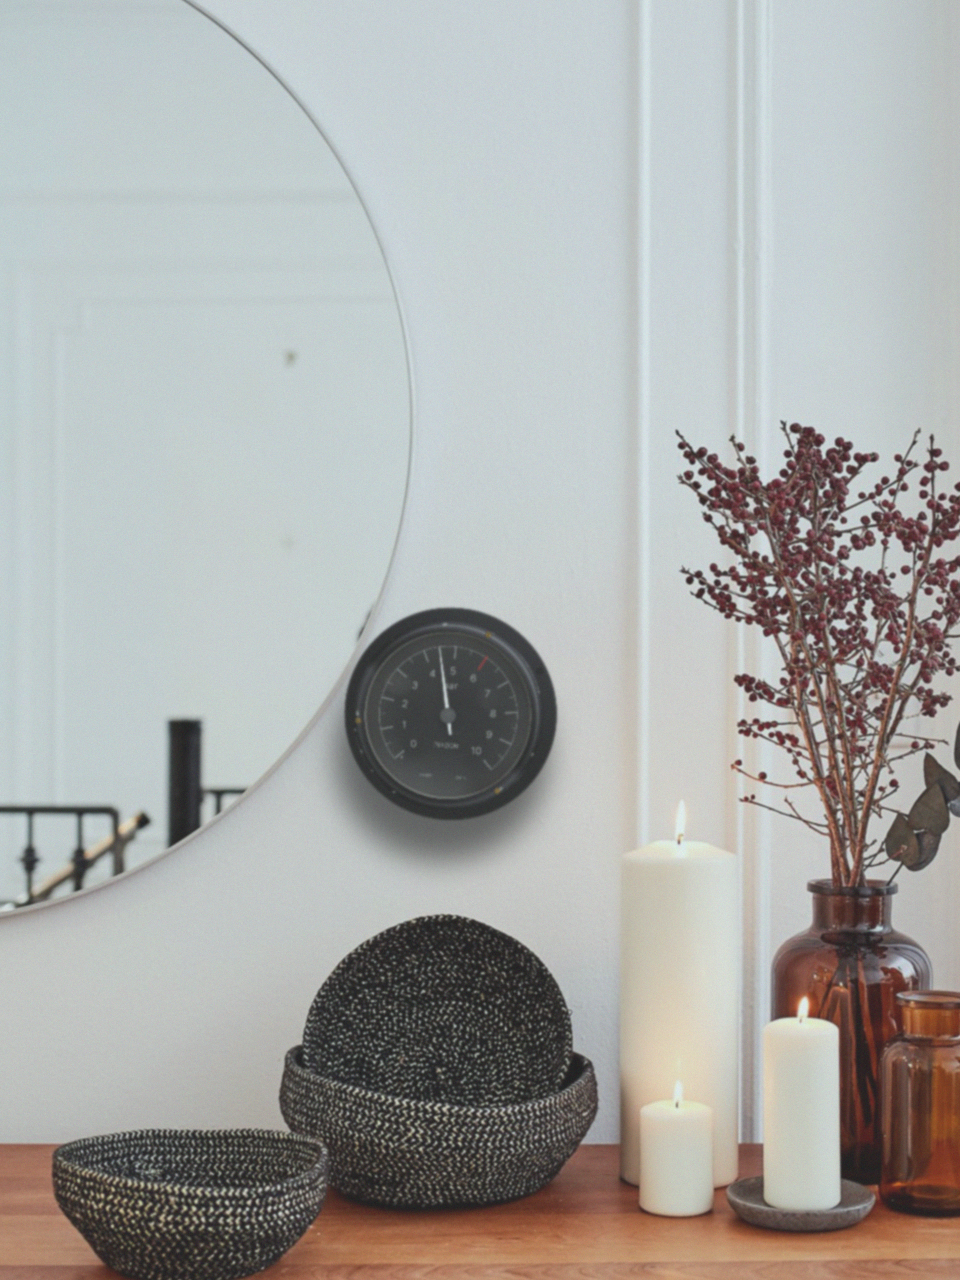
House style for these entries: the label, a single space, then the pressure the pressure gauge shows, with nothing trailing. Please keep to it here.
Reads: 4.5 bar
